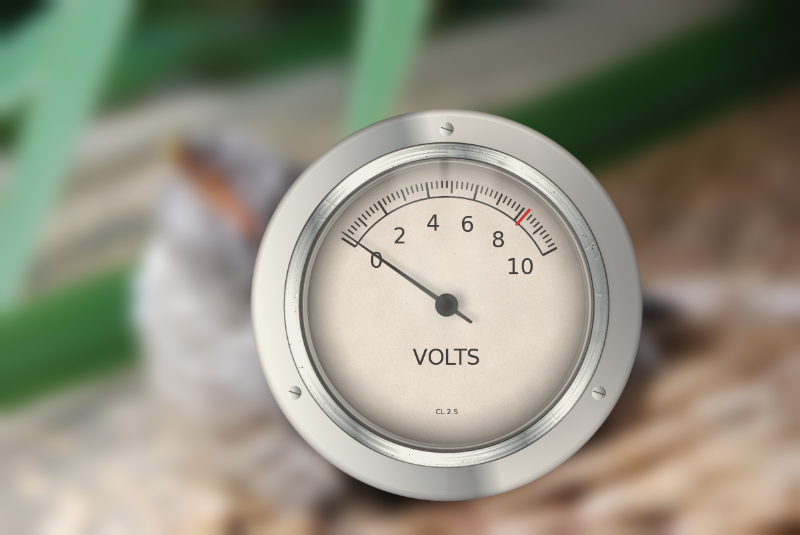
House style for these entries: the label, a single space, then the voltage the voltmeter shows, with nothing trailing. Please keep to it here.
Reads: 0.2 V
